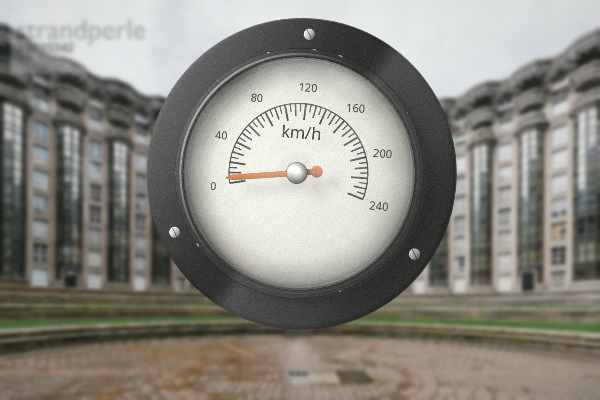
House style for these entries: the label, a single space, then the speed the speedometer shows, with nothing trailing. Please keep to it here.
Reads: 5 km/h
